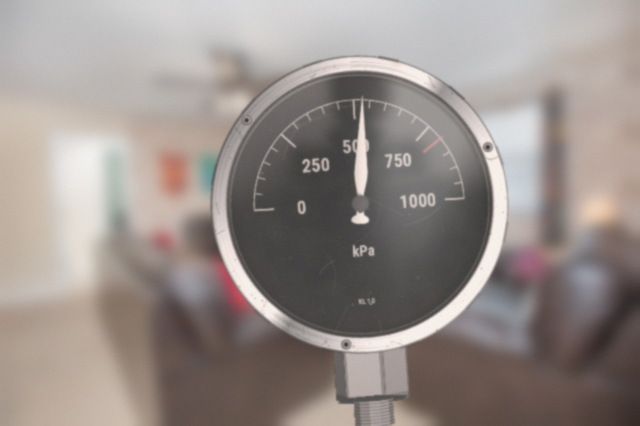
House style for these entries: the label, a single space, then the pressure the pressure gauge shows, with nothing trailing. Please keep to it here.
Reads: 525 kPa
